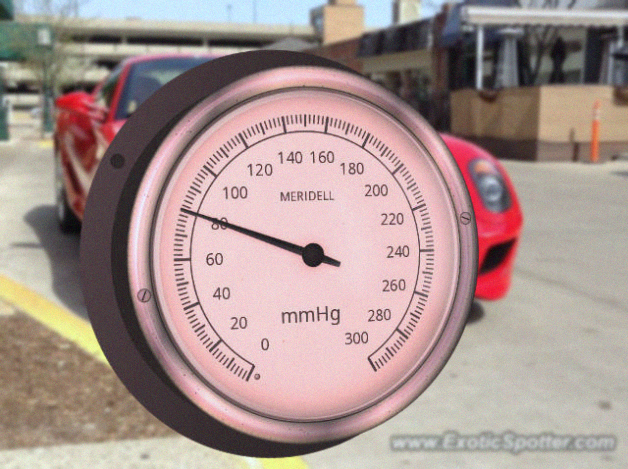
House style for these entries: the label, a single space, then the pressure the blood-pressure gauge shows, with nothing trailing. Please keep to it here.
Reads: 80 mmHg
